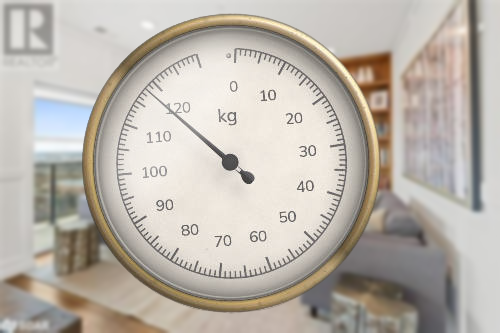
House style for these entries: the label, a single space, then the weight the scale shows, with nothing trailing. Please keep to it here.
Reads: 118 kg
